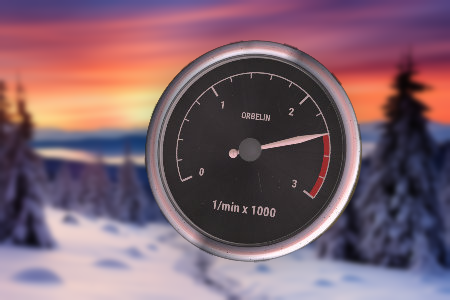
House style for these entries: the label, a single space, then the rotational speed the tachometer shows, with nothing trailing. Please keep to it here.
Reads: 2400 rpm
